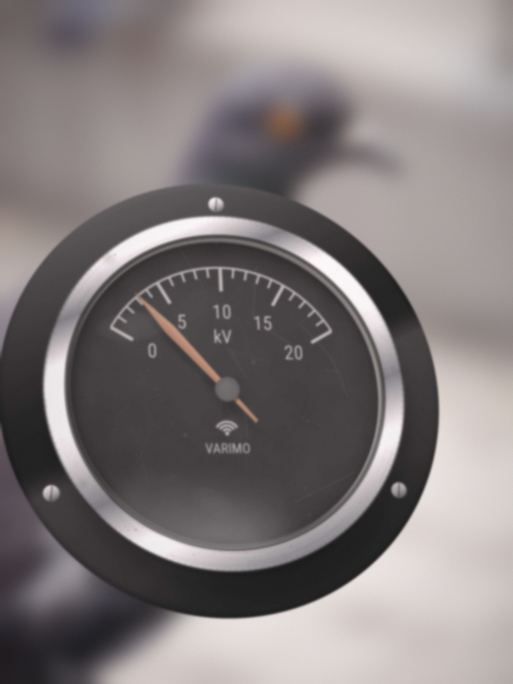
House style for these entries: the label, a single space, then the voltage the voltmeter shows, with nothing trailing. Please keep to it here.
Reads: 3 kV
